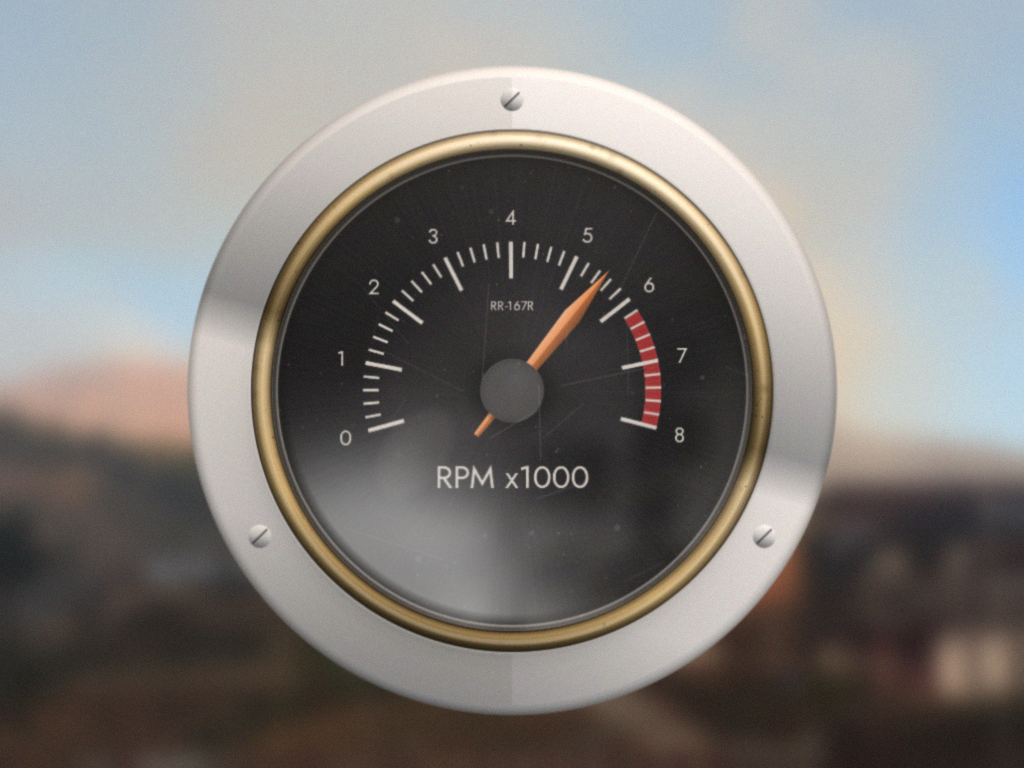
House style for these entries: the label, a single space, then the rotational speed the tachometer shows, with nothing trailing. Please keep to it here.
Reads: 5500 rpm
